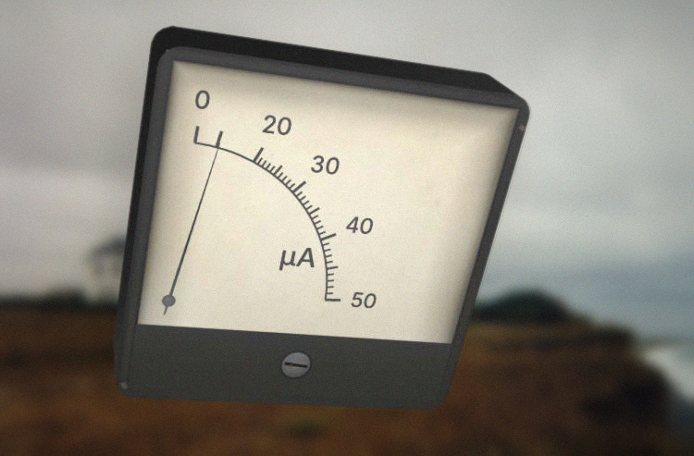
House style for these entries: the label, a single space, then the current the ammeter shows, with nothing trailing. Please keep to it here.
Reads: 10 µA
